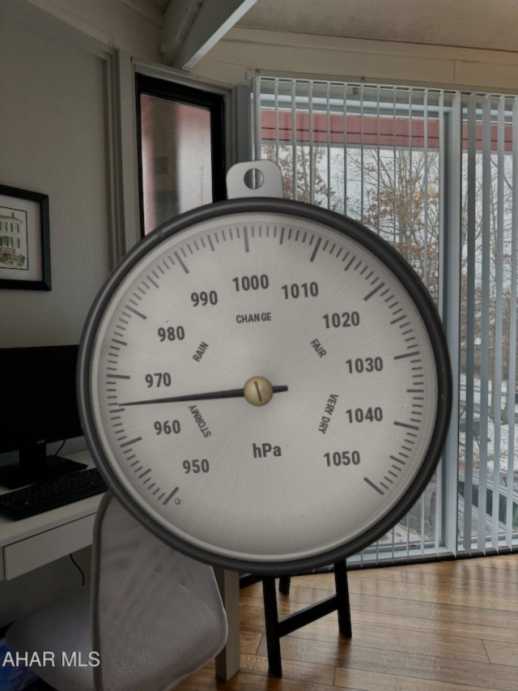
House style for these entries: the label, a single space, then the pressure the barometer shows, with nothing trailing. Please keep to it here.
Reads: 966 hPa
